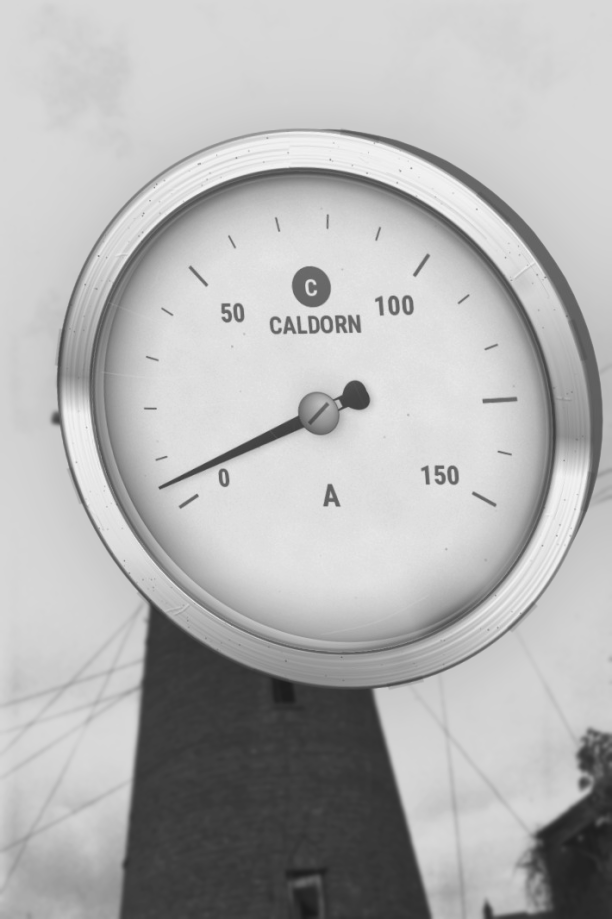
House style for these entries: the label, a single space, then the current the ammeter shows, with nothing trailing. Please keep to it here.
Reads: 5 A
